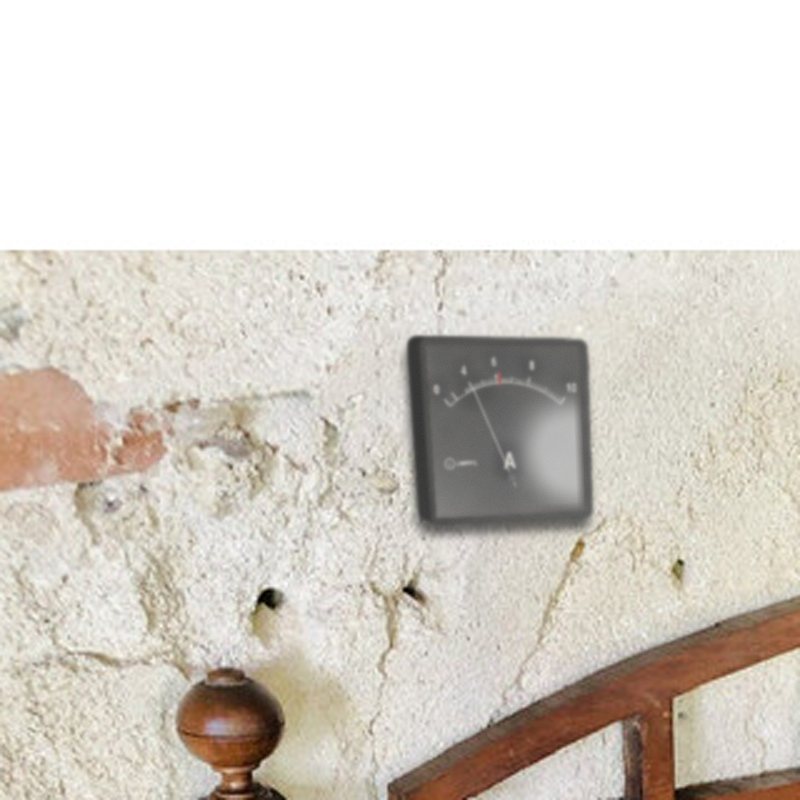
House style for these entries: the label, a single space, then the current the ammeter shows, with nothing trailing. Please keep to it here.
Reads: 4 A
